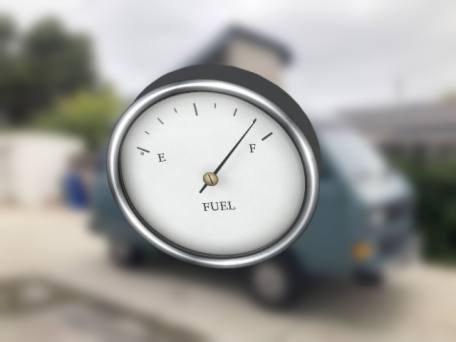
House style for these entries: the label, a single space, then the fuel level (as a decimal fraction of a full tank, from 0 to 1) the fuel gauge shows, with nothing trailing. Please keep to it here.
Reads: 0.875
